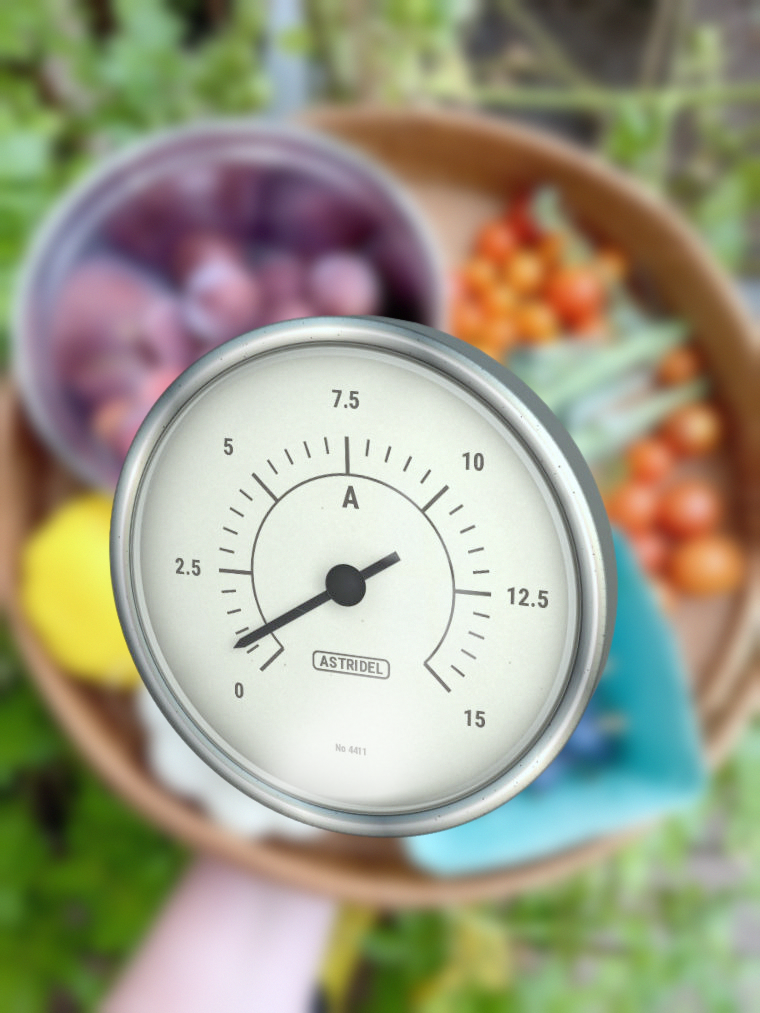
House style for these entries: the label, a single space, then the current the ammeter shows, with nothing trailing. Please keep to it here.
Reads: 0.75 A
